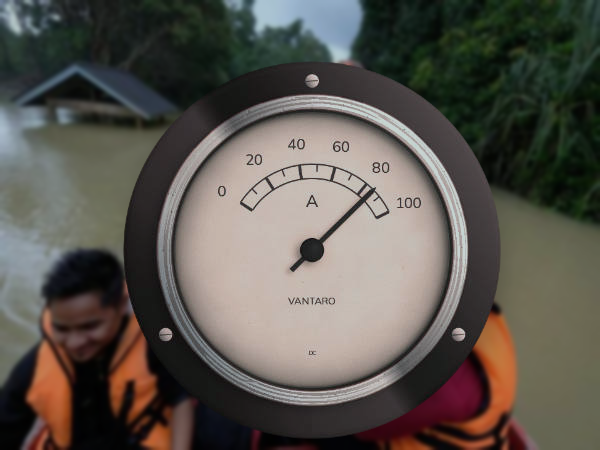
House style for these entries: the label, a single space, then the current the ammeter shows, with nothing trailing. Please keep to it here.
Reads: 85 A
